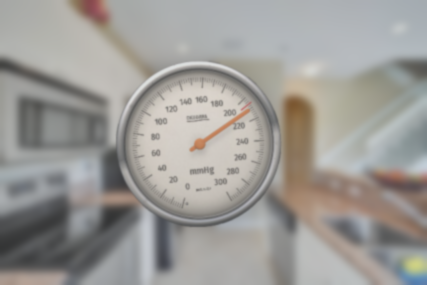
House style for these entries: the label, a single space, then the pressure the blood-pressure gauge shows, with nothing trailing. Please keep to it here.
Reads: 210 mmHg
